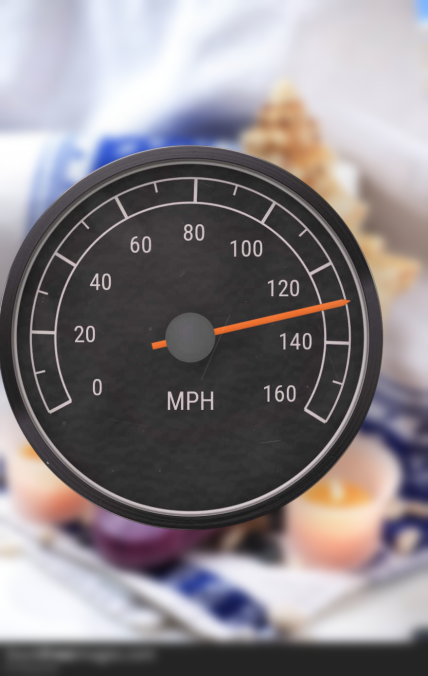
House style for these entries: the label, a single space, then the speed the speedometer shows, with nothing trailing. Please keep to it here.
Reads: 130 mph
